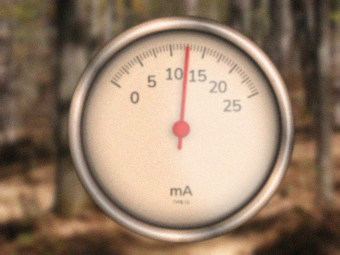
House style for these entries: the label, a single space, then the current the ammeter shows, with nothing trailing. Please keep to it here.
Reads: 12.5 mA
